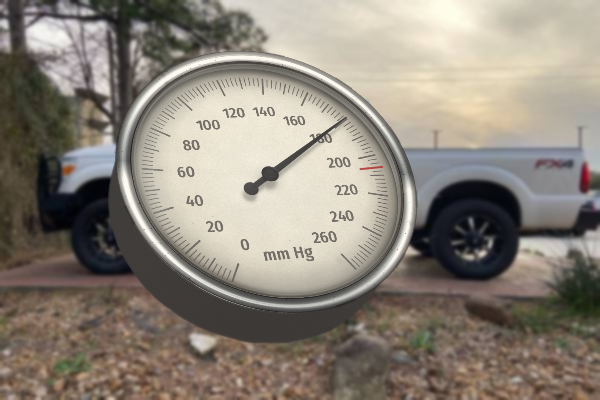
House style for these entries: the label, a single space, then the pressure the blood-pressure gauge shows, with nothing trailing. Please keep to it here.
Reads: 180 mmHg
